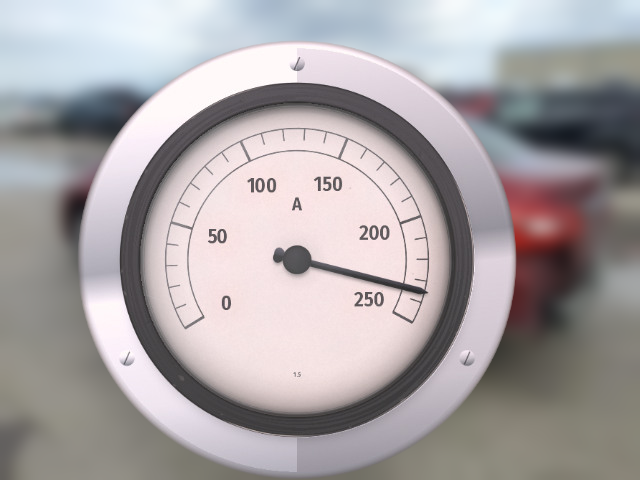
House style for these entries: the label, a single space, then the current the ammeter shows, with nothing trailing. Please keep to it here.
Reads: 235 A
